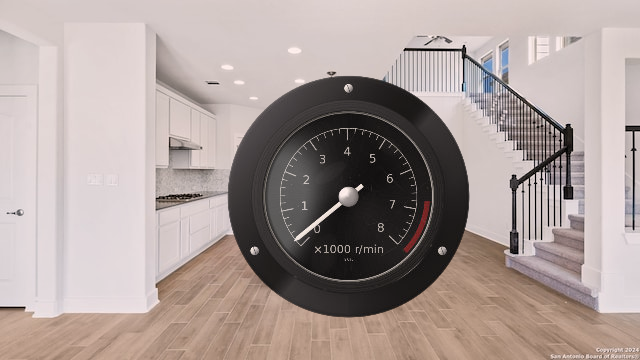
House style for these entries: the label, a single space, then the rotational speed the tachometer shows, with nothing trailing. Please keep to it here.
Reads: 200 rpm
